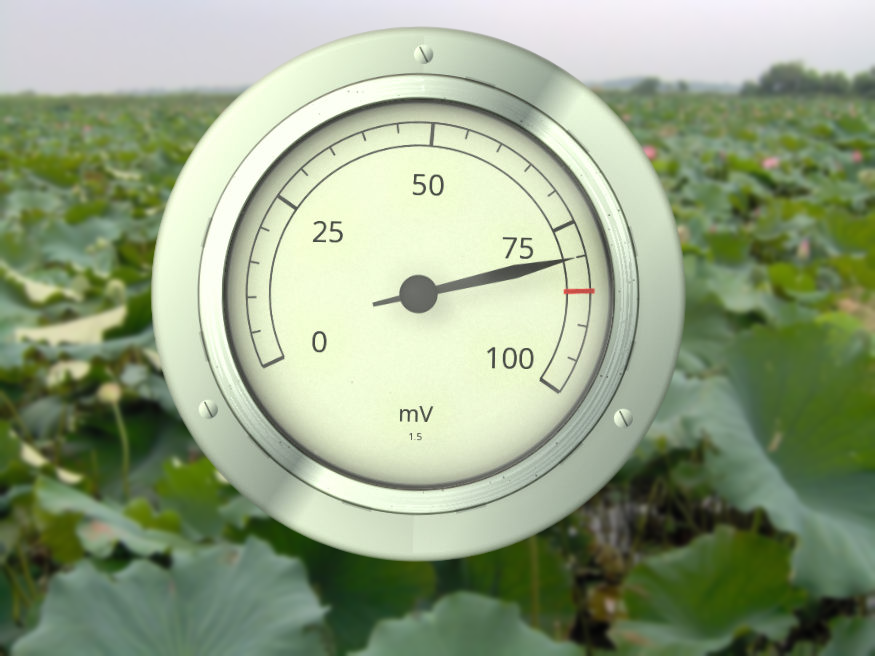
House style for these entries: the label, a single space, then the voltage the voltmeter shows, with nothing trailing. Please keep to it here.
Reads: 80 mV
